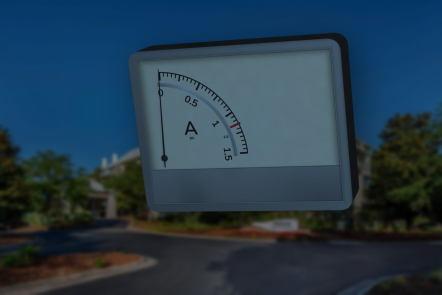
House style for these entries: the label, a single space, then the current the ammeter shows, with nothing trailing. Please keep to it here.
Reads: 0 A
